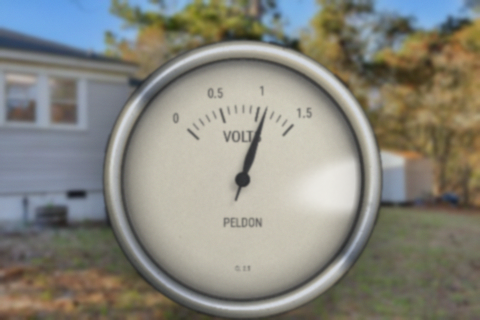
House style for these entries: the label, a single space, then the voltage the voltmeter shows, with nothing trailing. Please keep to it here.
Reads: 1.1 V
